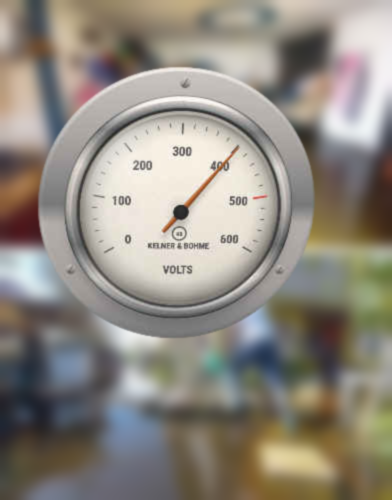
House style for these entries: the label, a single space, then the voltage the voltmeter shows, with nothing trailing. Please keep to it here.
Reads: 400 V
